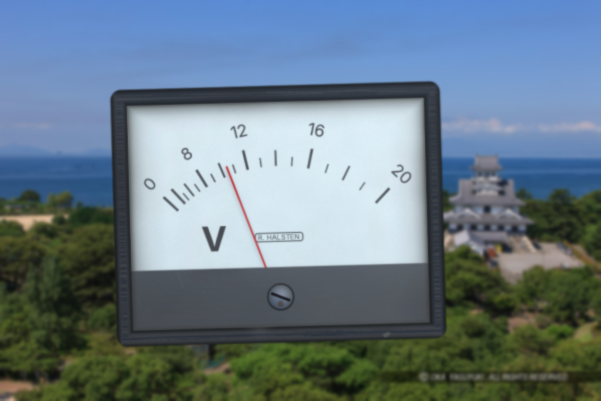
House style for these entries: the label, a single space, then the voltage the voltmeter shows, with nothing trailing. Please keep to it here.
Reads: 10.5 V
